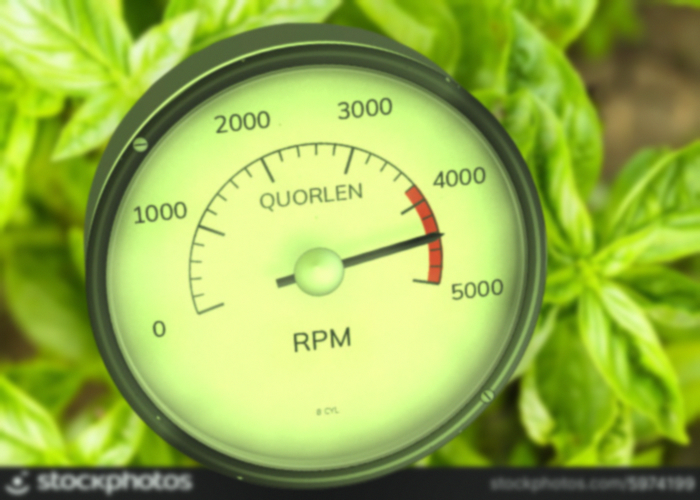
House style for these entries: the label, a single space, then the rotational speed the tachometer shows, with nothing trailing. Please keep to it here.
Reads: 4400 rpm
